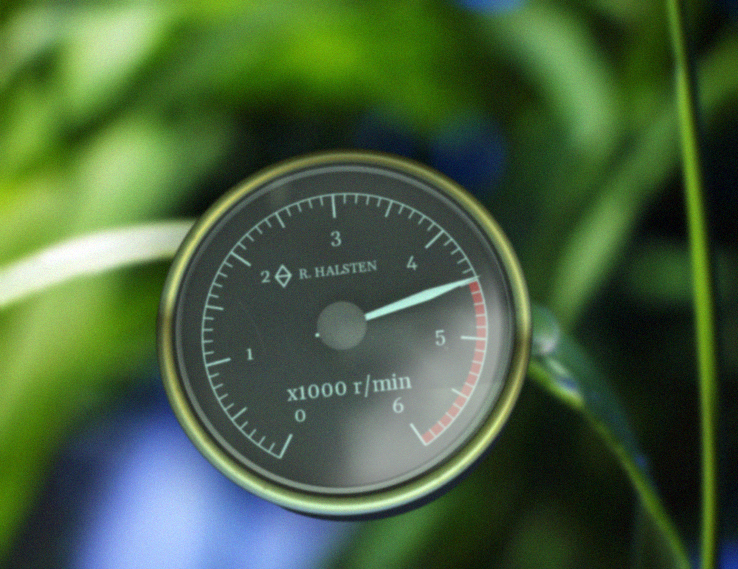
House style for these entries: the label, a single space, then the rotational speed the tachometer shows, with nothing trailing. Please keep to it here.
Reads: 4500 rpm
